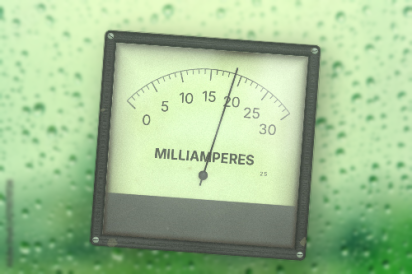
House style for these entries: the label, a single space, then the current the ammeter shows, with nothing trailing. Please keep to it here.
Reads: 19 mA
